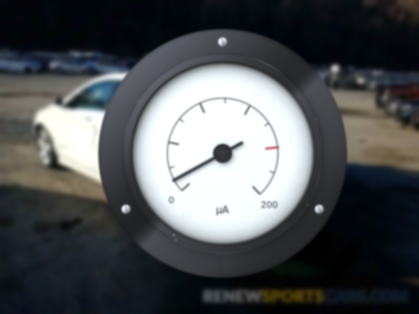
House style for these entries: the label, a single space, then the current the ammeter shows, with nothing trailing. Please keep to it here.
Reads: 10 µA
